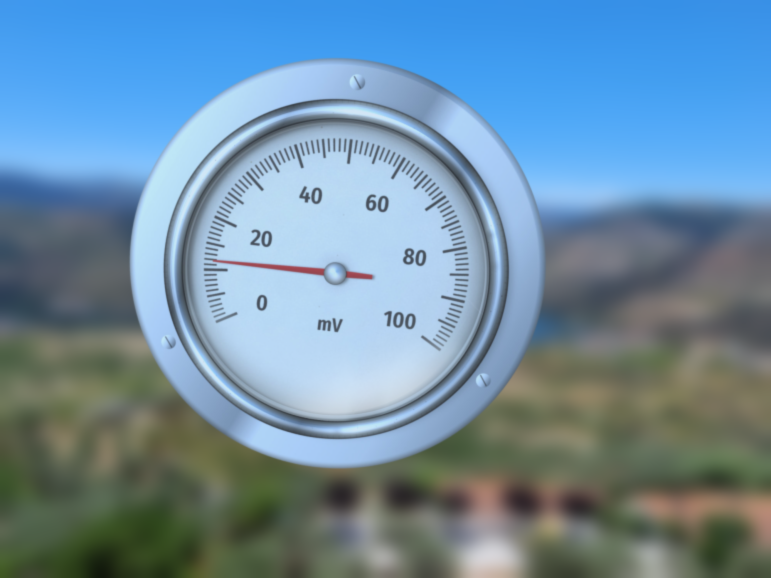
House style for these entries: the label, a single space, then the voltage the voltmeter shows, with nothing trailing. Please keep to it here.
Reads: 12 mV
